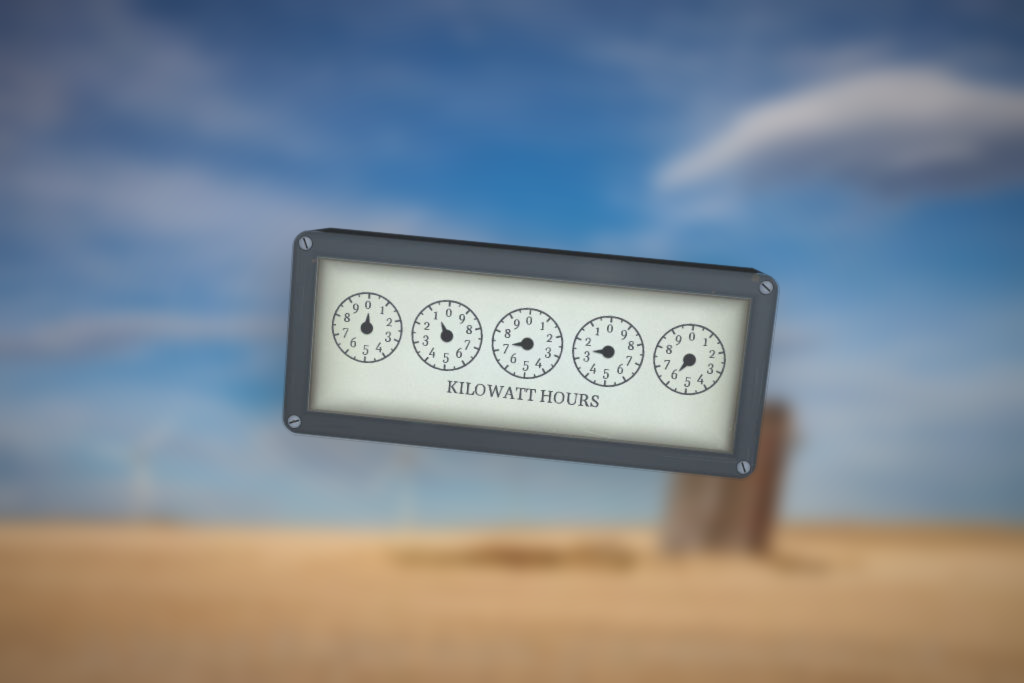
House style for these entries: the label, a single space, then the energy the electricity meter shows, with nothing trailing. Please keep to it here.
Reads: 726 kWh
